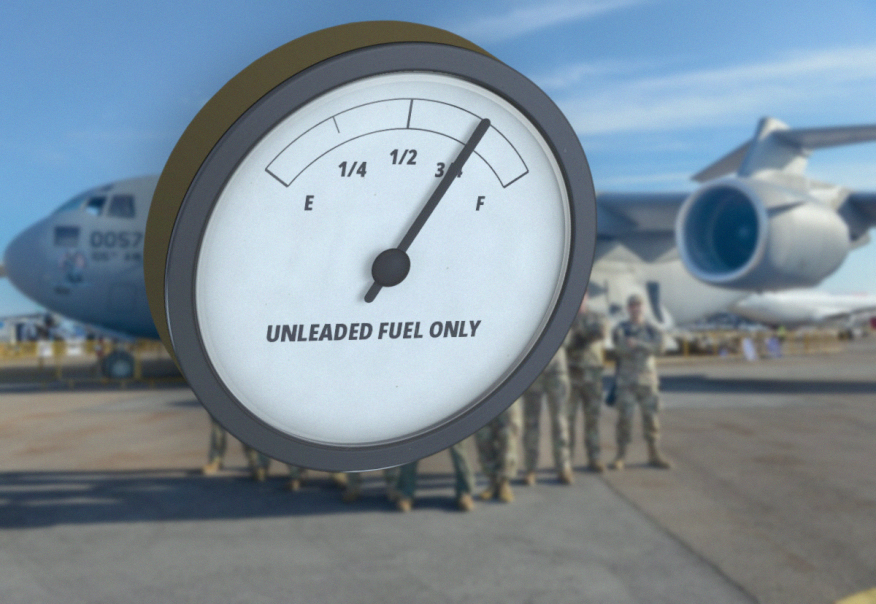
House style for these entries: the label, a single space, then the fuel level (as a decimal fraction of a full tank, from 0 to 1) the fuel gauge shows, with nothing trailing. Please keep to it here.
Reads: 0.75
